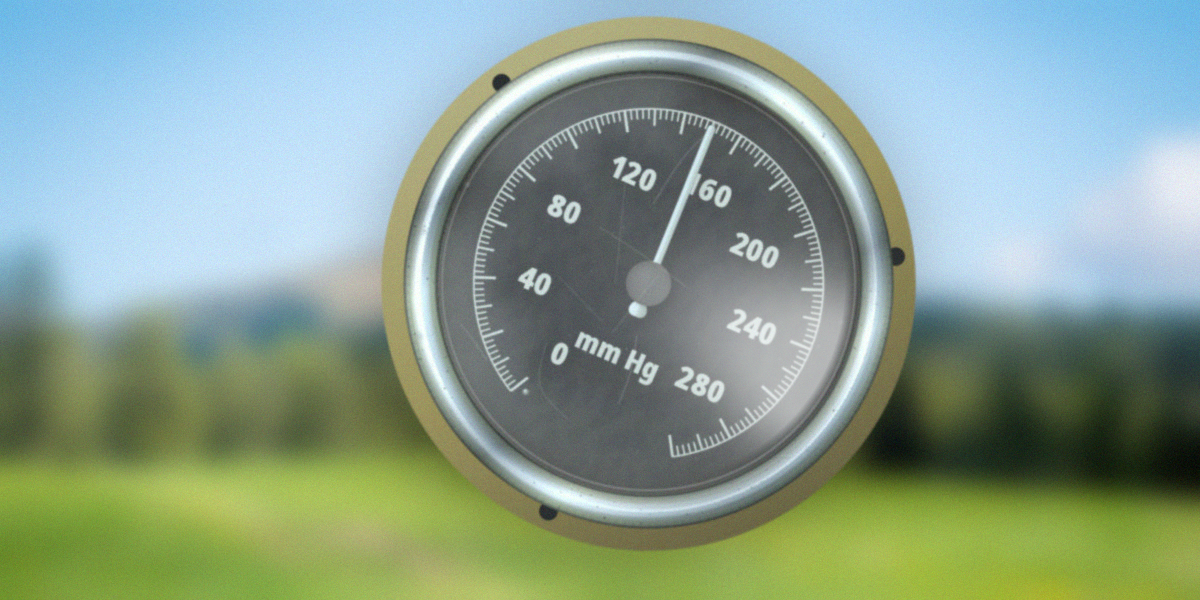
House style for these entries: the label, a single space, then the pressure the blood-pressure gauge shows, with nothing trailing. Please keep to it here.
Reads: 150 mmHg
